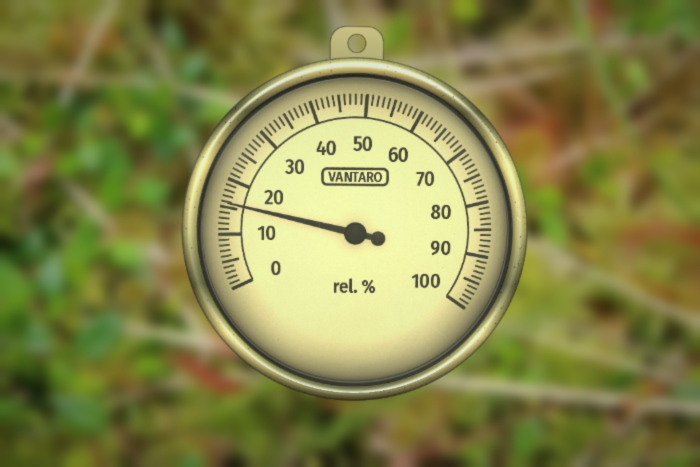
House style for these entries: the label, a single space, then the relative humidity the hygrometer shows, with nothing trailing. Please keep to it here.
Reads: 16 %
